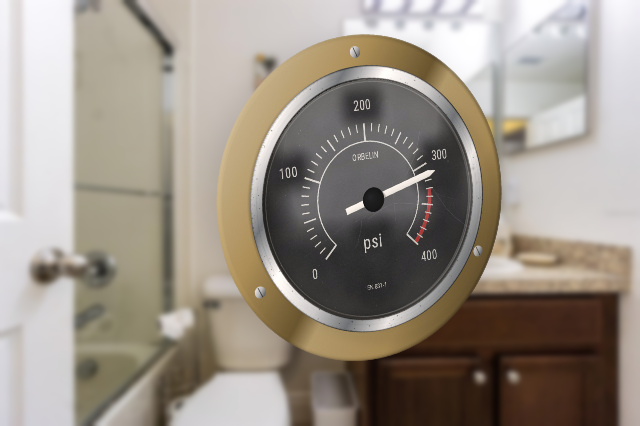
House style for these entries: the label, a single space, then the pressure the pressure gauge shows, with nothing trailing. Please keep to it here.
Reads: 310 psi
